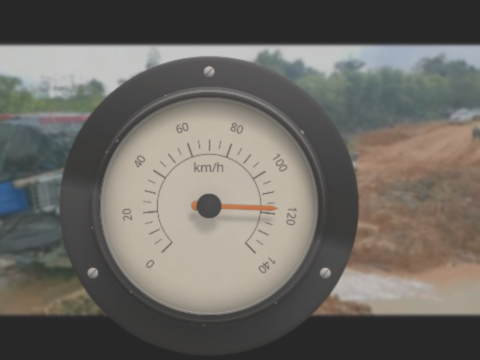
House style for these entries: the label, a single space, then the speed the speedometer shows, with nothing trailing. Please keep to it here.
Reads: 117.5 km/h
